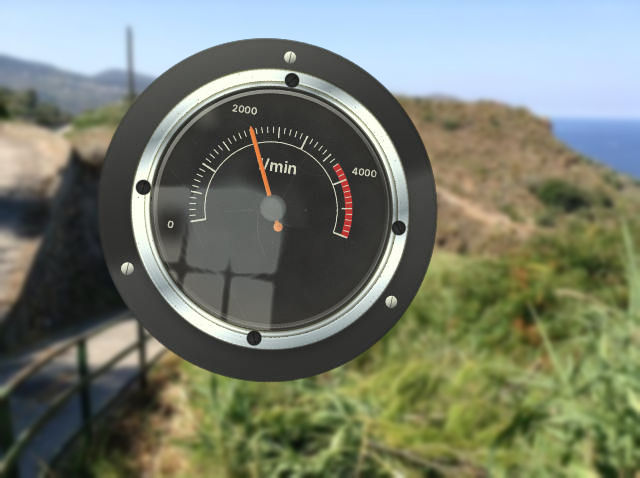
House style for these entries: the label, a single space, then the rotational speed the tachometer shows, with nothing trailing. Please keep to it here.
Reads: 2000 rpm
